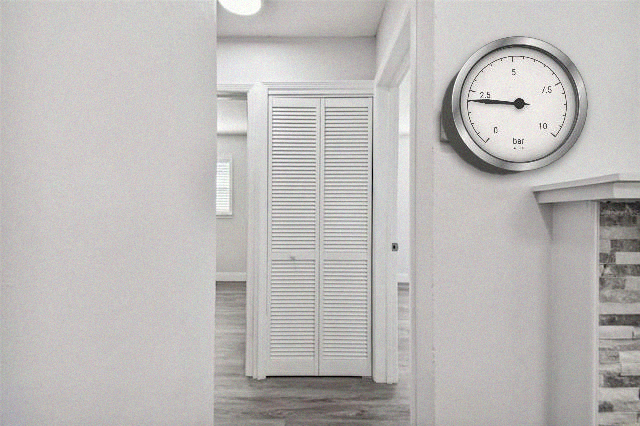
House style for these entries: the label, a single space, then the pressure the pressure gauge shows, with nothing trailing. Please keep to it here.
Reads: 2 bar
